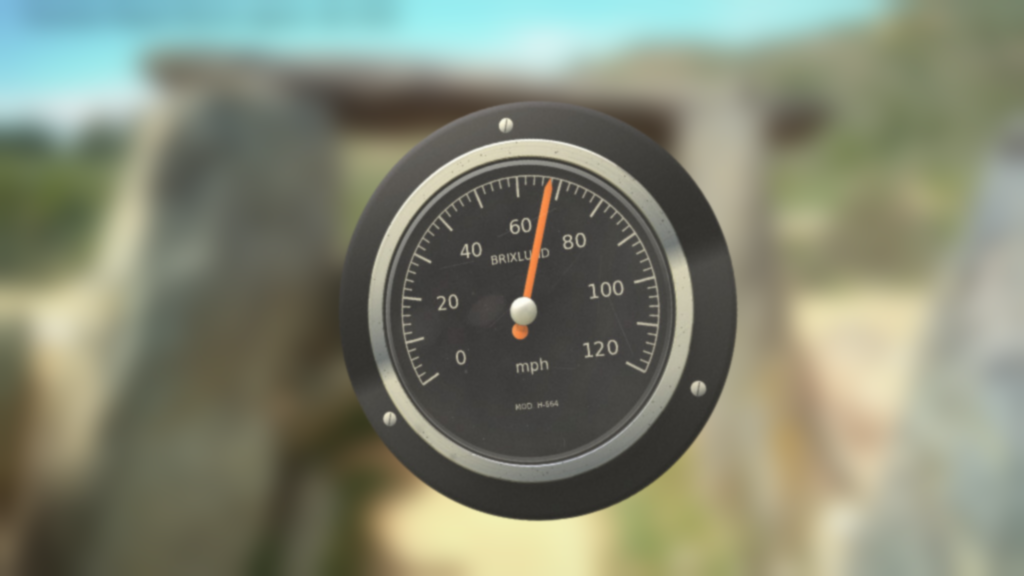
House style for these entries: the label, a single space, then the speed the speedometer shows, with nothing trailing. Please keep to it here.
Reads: 68 mph
